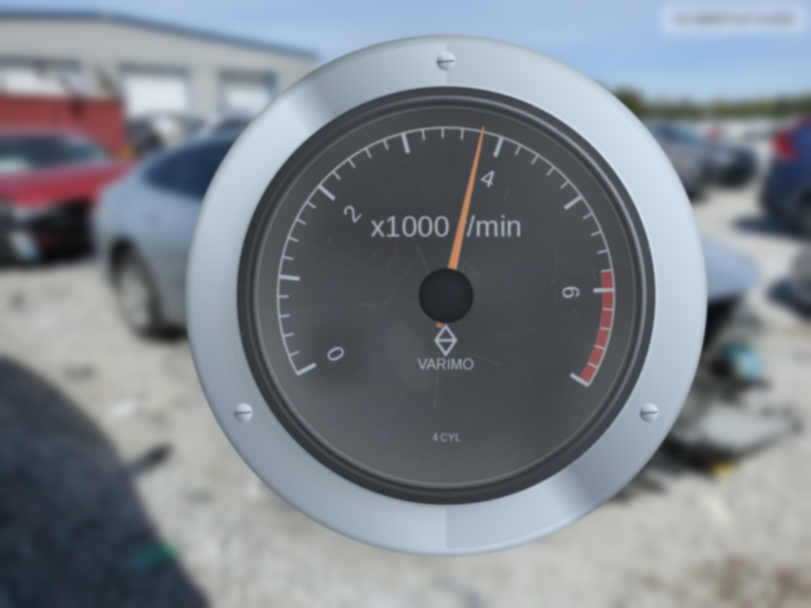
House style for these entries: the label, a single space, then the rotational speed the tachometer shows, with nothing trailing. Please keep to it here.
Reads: 3800 rpm
